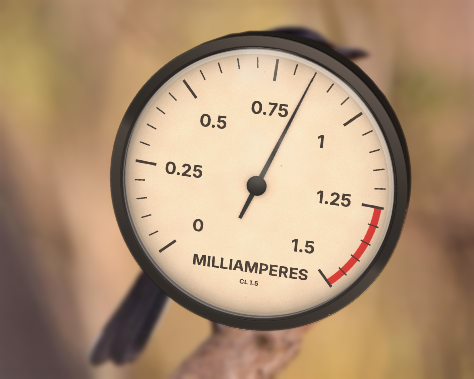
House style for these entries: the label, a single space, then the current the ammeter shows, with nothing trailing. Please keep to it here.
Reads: 0.85 mA
